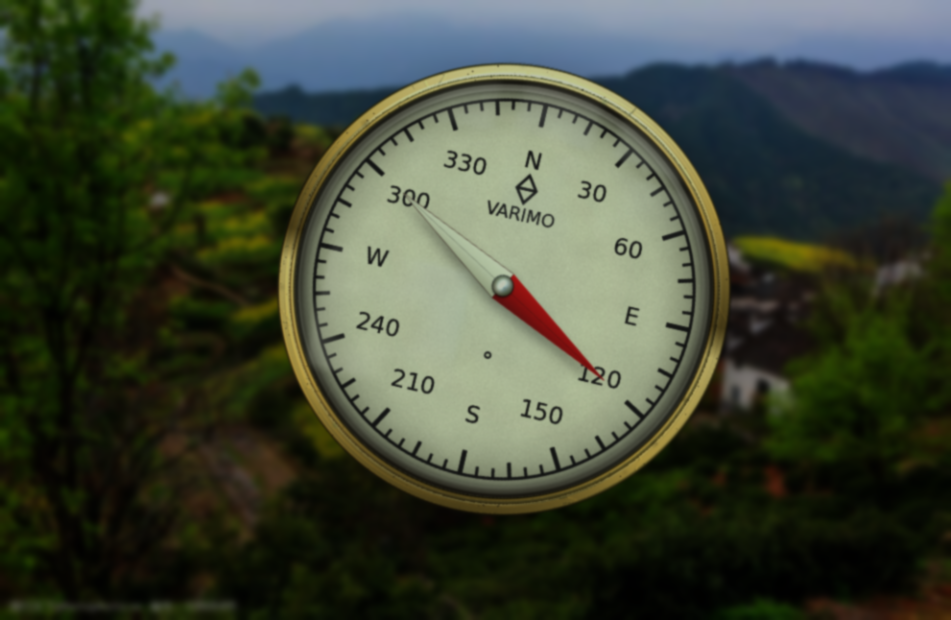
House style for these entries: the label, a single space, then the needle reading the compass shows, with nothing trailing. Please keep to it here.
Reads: 120 °
